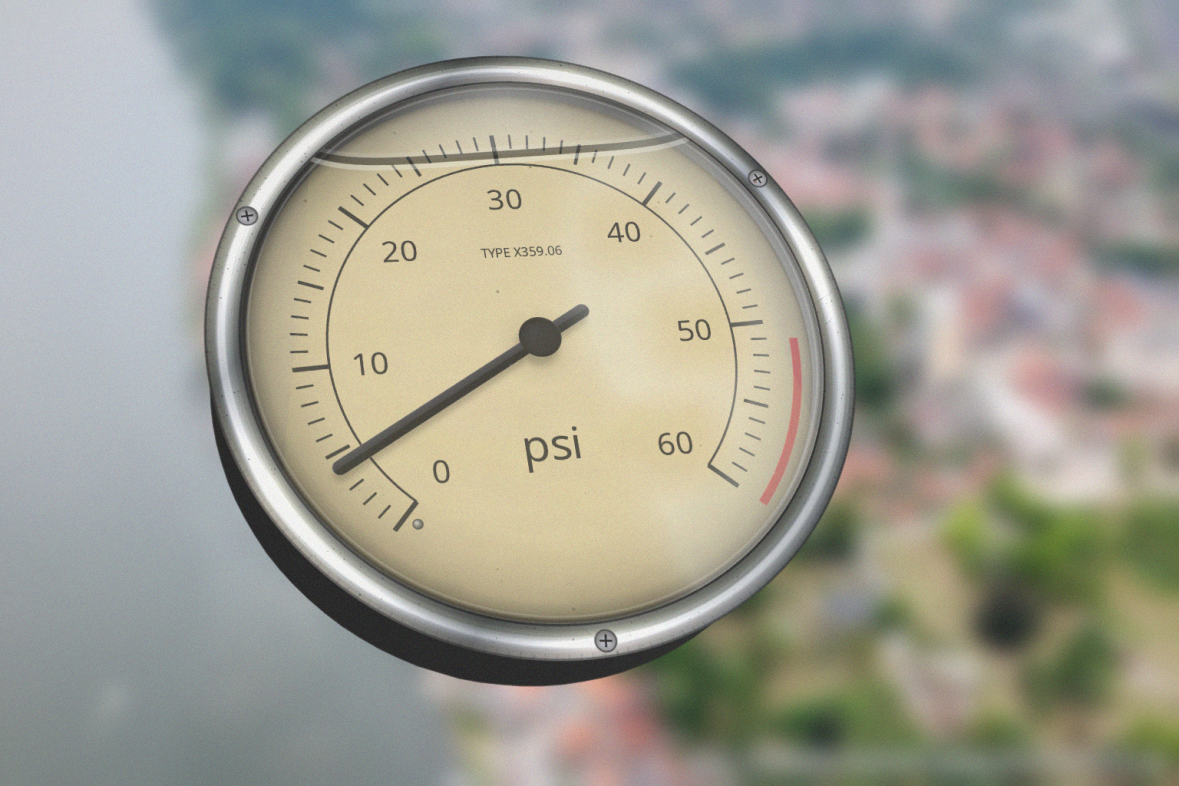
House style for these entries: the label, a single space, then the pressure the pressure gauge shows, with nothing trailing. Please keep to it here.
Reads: 4 psi
